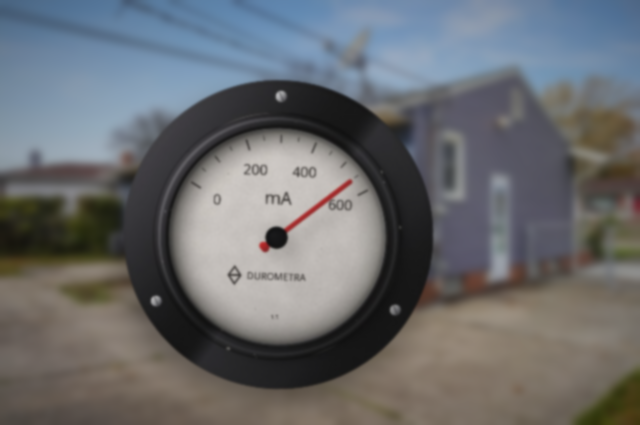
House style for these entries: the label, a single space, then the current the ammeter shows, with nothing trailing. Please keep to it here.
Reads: 550 mA
